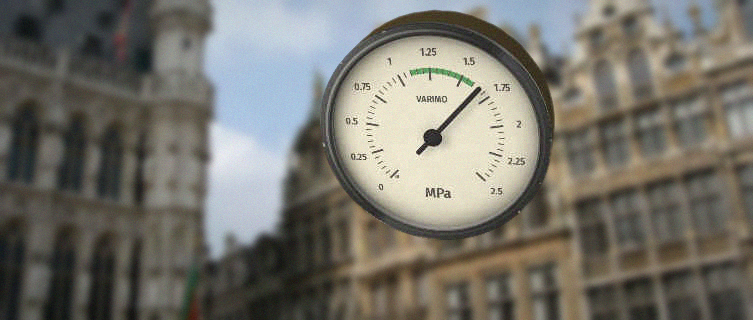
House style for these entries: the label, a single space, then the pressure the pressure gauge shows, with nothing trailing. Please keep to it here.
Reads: 1.65 MPa
